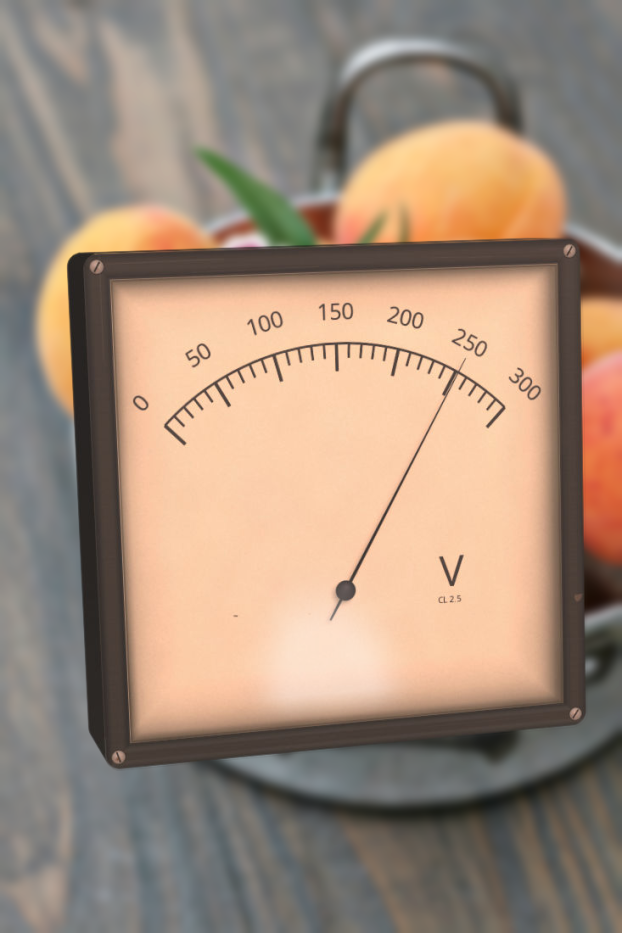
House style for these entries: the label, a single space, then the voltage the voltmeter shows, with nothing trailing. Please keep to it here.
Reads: 250 V
